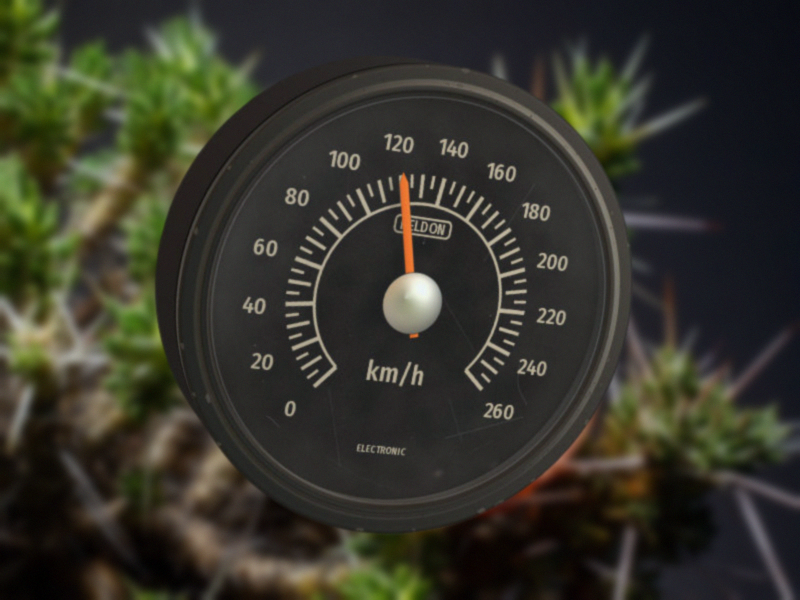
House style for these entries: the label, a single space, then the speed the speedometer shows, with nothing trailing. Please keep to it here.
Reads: 120 km/h
